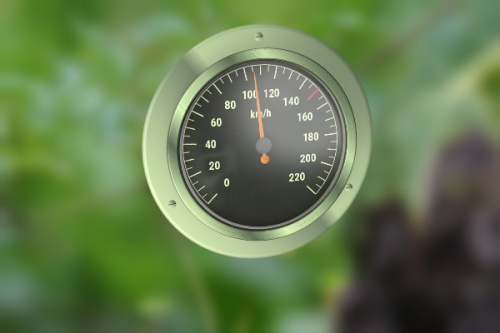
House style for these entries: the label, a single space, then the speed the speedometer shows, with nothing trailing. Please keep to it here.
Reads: 105 km/h
